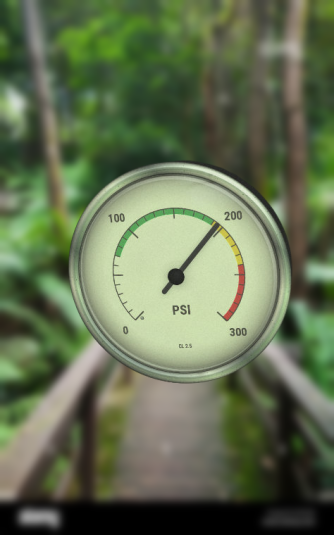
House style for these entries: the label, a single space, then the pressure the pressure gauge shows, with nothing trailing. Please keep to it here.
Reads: 195 psi
